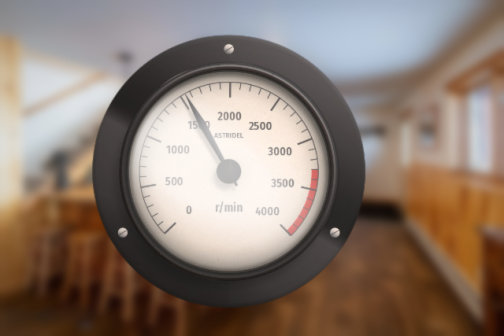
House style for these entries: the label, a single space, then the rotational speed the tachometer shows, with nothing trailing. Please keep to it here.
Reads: 1550 rpm
